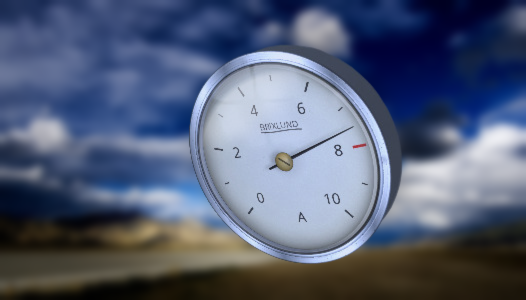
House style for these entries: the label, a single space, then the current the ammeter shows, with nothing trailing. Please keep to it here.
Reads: 7.5 A
